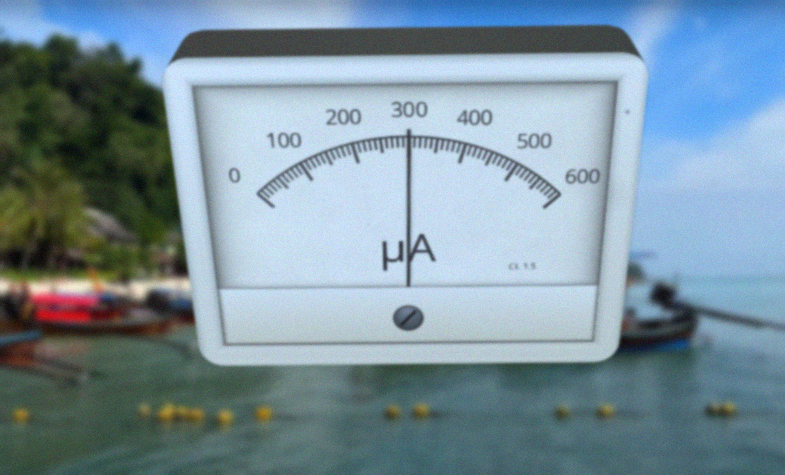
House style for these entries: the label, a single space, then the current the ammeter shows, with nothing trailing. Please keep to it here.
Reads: 300 µA
